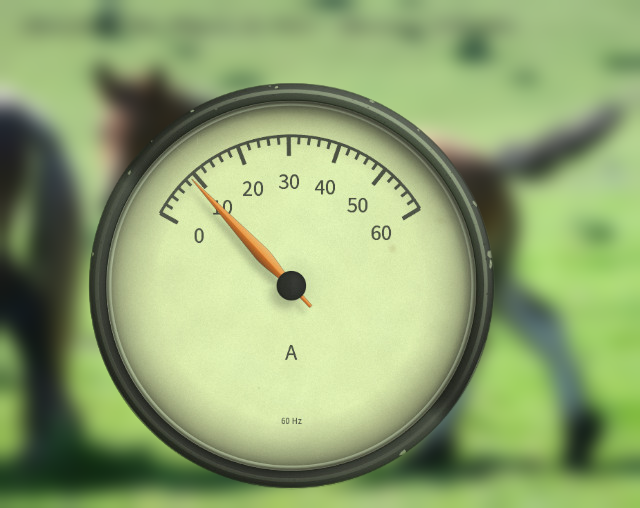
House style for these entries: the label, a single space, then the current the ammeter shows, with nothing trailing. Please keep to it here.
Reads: 9 A
